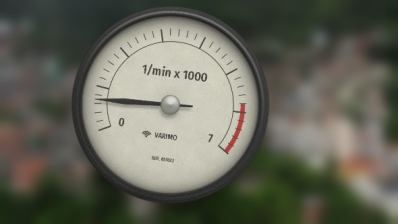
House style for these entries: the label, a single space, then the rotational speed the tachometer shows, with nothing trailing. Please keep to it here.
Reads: 700 rpm
